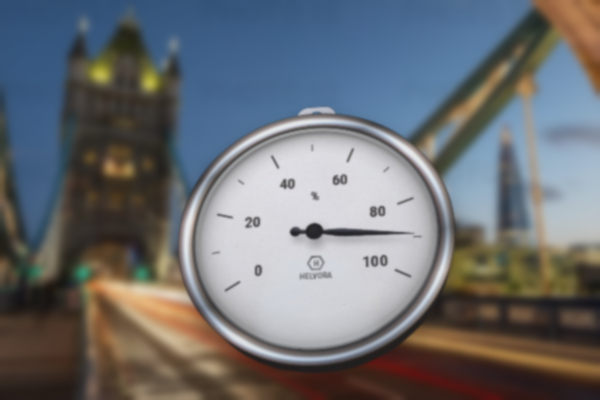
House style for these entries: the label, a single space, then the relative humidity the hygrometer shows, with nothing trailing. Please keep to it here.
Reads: 90 %
